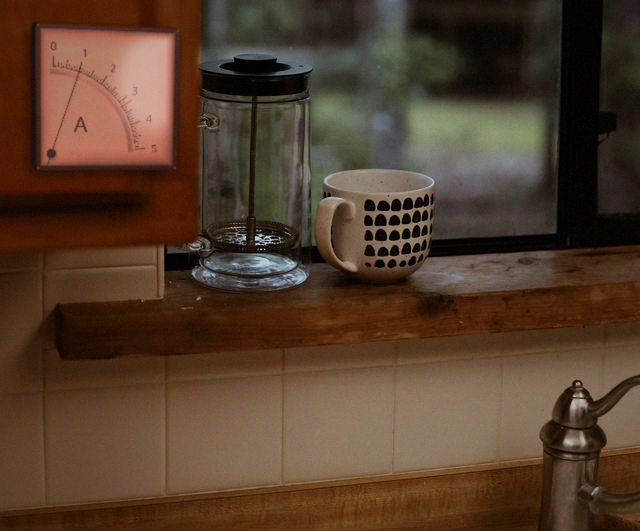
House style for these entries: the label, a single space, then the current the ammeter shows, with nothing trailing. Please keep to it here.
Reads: 1 A
